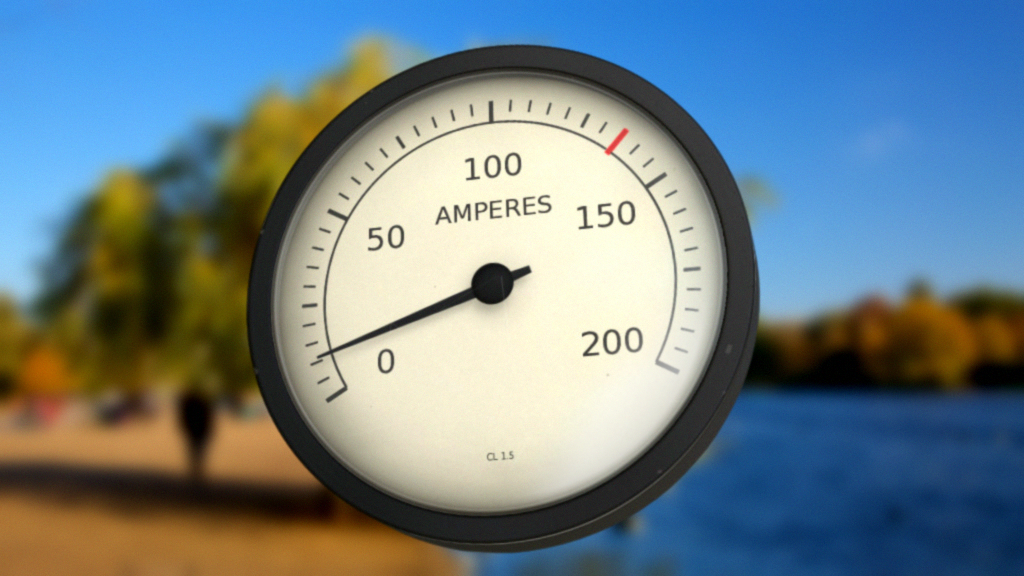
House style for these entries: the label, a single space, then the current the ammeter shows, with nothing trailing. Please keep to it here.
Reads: 10 A
